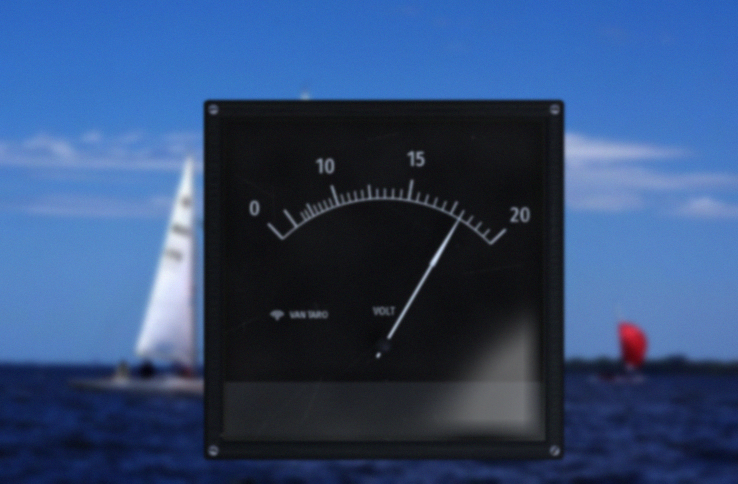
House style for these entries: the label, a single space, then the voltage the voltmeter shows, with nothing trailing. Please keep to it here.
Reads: 18 V
